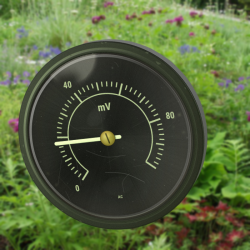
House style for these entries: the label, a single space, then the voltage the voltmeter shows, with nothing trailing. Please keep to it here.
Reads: 18 mV
